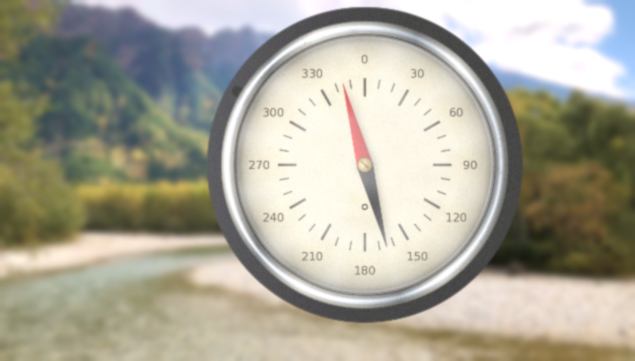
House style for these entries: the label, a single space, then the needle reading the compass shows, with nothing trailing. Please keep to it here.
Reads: 345 °
